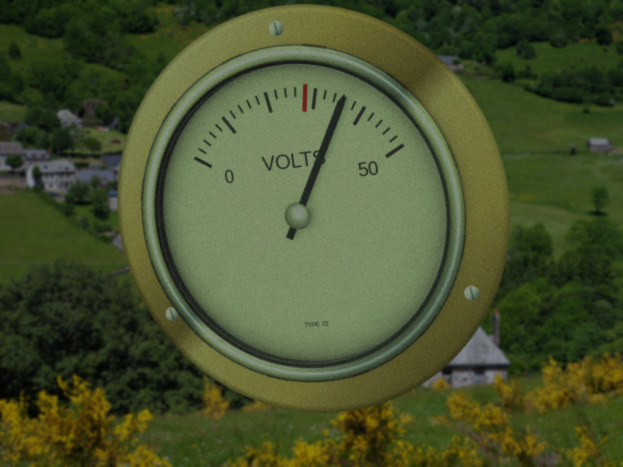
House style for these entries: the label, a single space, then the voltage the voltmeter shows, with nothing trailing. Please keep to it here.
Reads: 36 V
